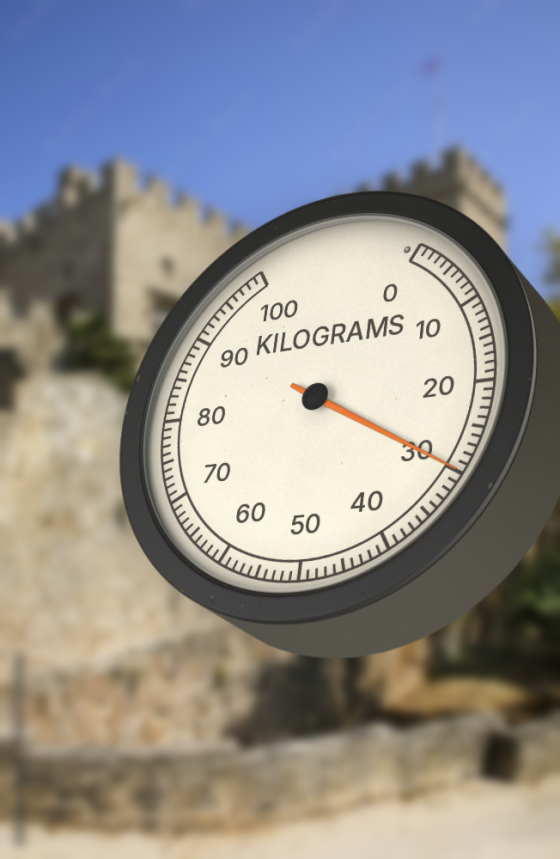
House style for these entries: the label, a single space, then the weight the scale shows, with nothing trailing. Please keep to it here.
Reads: 30 kg
